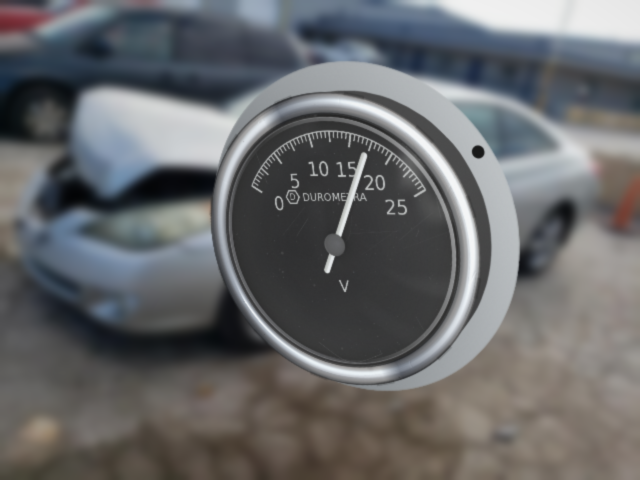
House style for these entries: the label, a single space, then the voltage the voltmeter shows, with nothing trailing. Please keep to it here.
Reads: 17.5 V
